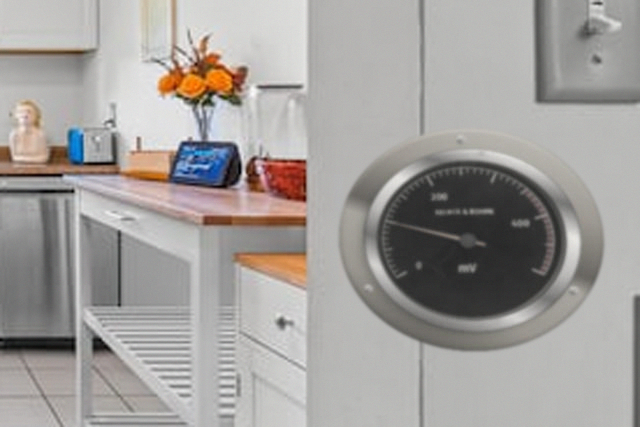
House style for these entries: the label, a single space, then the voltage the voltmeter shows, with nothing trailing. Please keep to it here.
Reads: 100 mV
